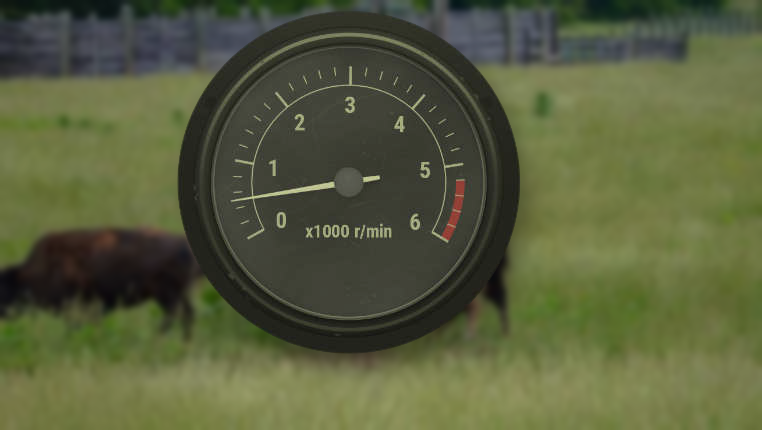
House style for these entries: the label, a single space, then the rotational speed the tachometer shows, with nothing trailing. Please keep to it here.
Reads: 500 rpm
